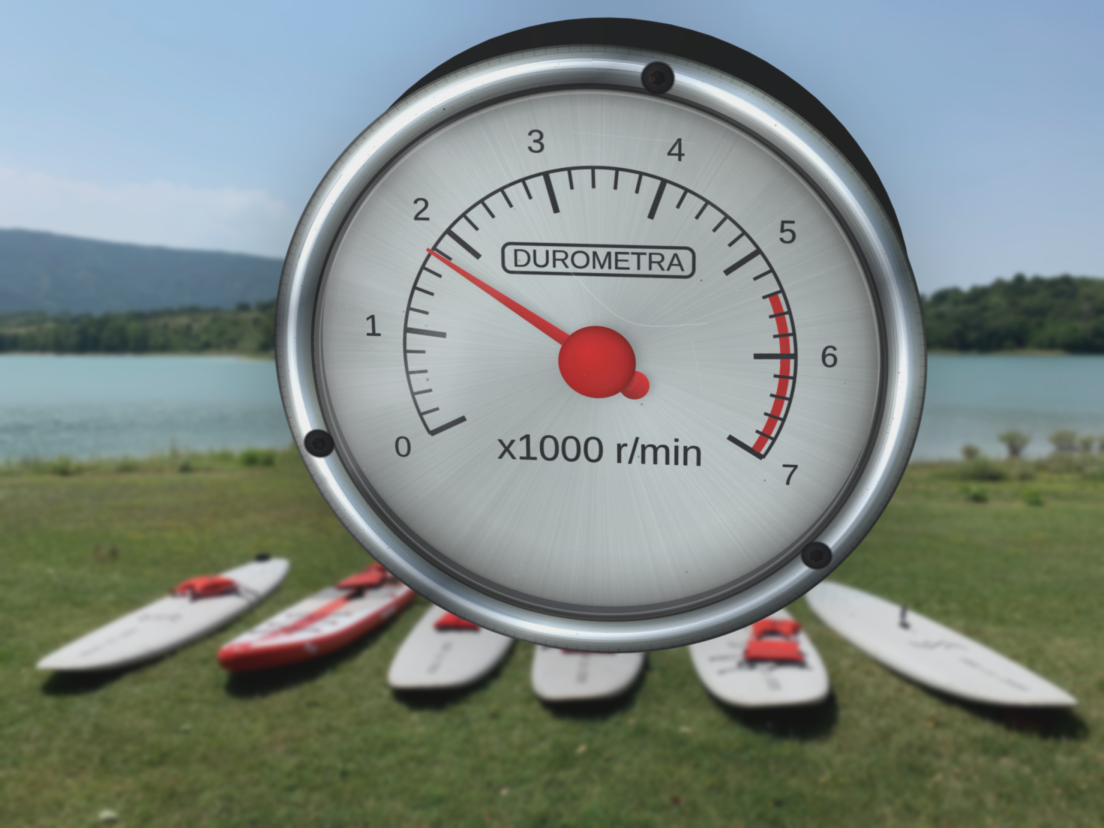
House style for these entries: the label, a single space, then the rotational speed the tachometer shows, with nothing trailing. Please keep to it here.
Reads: 1800 rpm
